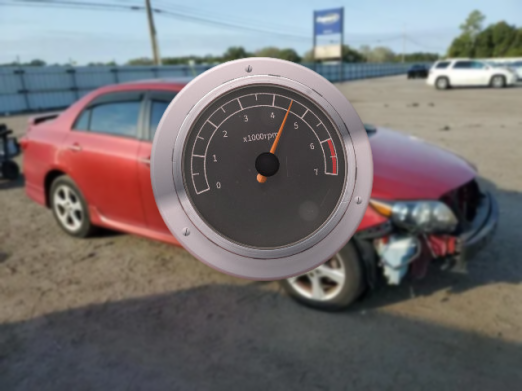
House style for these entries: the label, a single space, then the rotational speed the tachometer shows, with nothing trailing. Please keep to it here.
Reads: 4500 rpm
